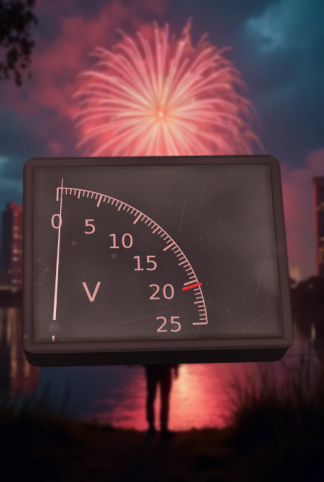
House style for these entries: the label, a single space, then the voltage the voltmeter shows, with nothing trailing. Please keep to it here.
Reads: 0.5 V
